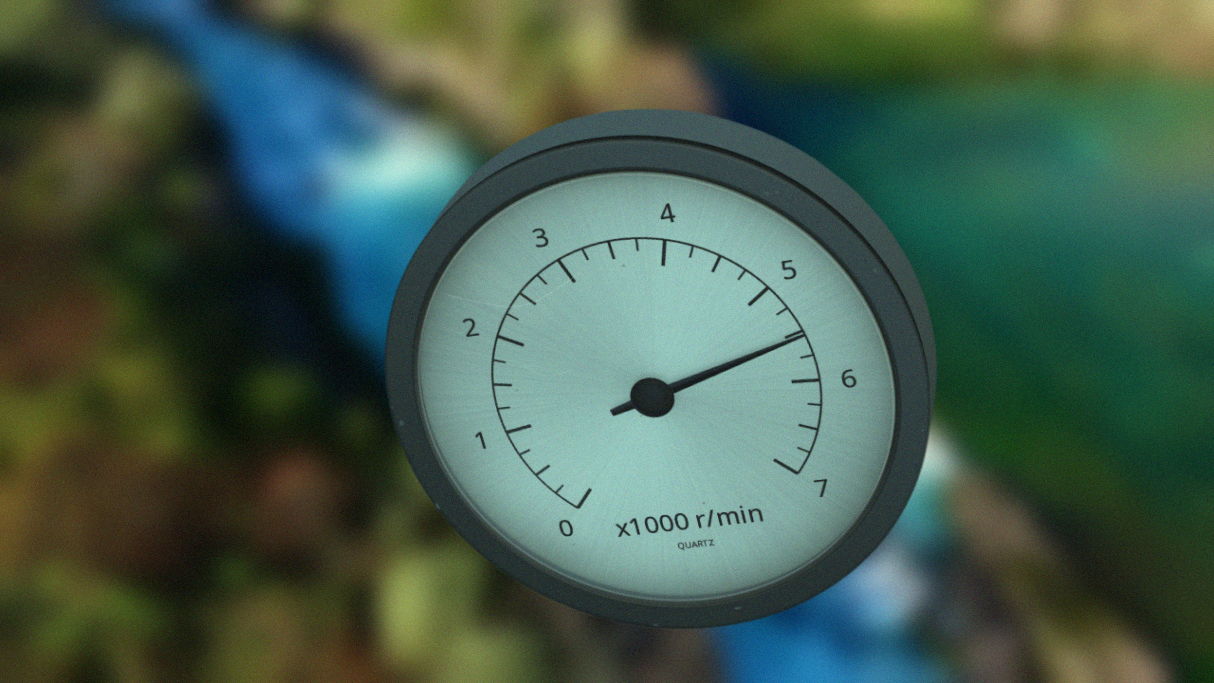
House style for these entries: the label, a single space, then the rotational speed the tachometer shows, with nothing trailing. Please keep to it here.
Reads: 5500 rpm
